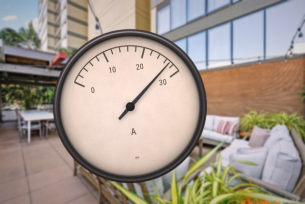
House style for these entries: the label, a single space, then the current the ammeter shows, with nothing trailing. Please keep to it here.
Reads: 27 A
